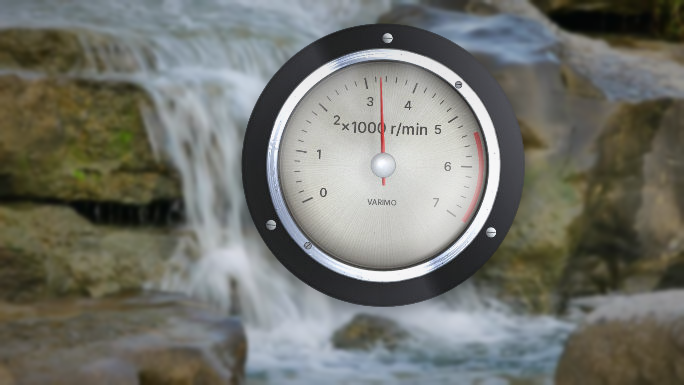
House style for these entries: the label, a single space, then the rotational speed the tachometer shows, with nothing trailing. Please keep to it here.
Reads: 3300 rpm
